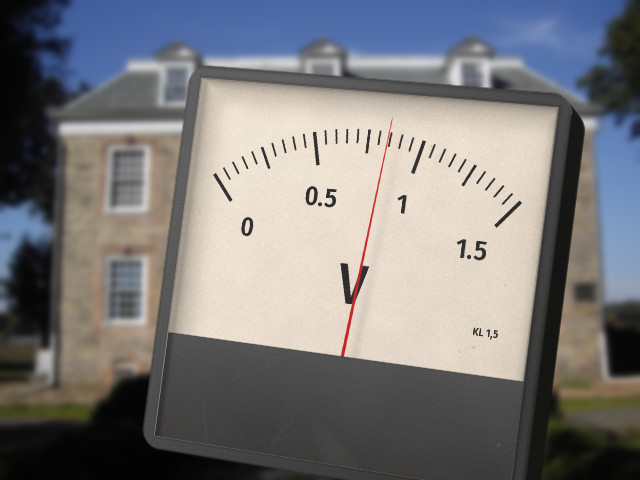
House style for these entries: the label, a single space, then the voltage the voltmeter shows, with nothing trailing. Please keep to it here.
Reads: 0.85 V
